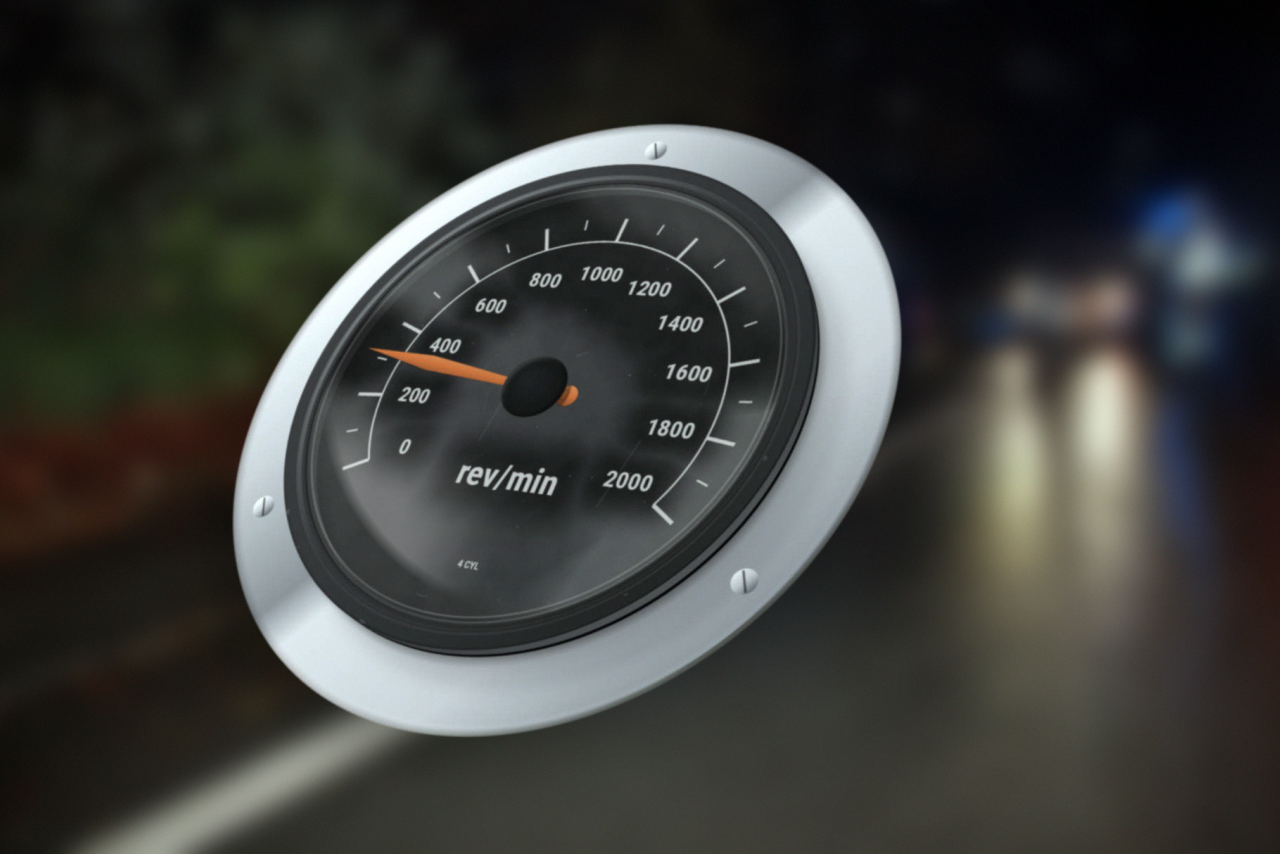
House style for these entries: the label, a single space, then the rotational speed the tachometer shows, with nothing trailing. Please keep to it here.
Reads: 300 rpm
